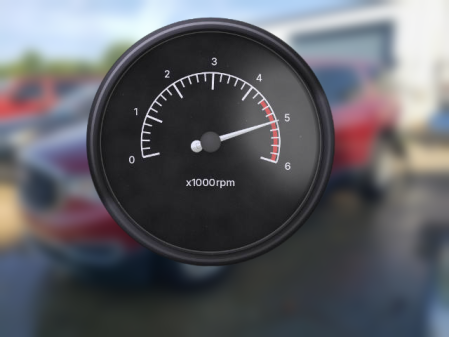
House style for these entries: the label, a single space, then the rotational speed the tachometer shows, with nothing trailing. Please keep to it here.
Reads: 5000 rpm
